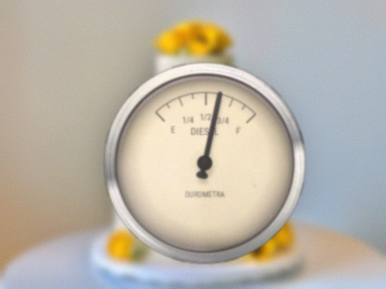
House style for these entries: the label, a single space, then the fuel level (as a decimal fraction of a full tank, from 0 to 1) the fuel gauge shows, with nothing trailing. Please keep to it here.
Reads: 0.625
